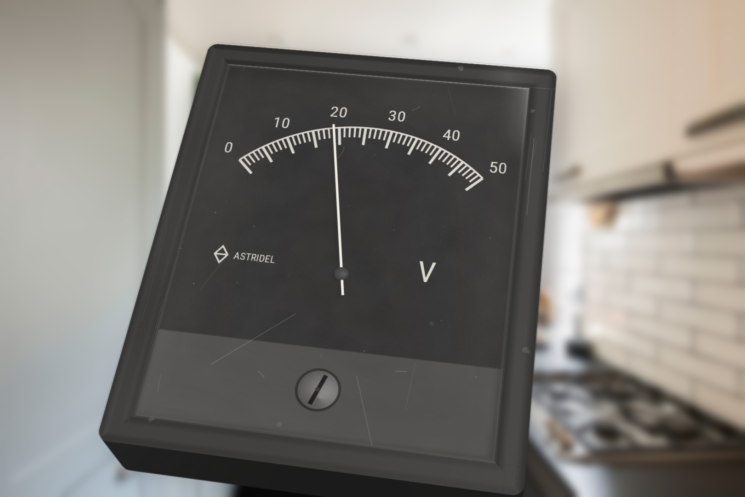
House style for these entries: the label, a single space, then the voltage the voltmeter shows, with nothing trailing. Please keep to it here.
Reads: 19 V
